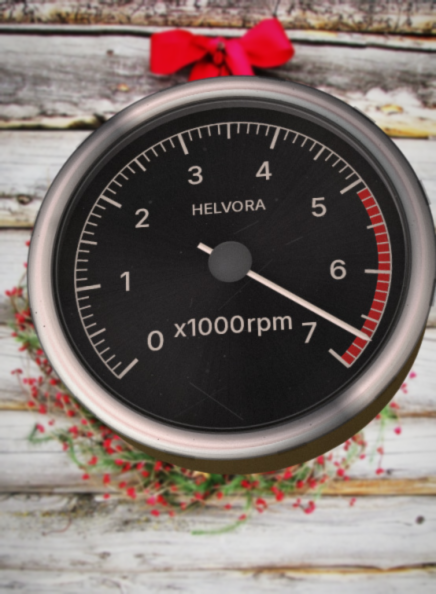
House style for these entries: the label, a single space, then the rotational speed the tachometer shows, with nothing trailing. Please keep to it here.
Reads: 6700 rpm
